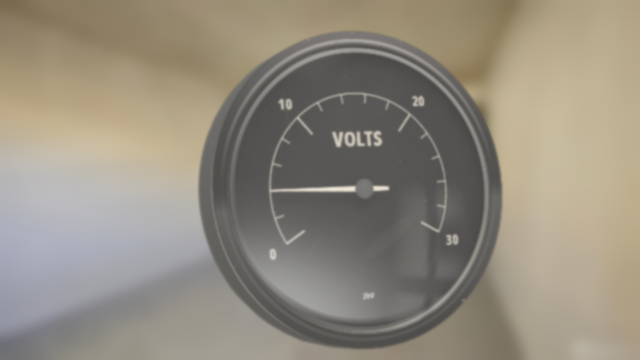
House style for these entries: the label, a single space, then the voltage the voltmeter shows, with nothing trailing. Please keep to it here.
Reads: 4 V
